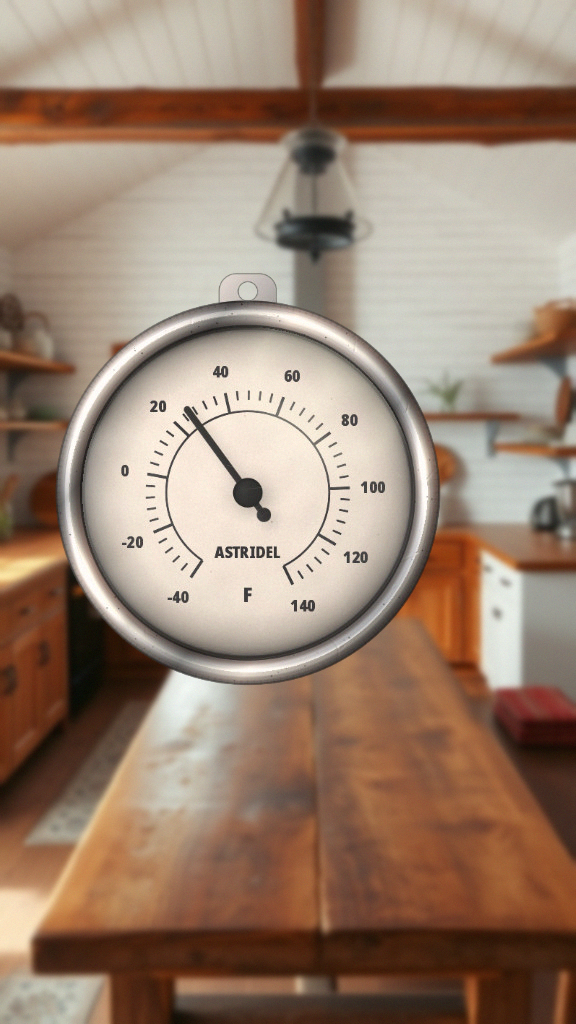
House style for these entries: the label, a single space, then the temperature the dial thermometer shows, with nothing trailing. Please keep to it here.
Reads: 26 °F
